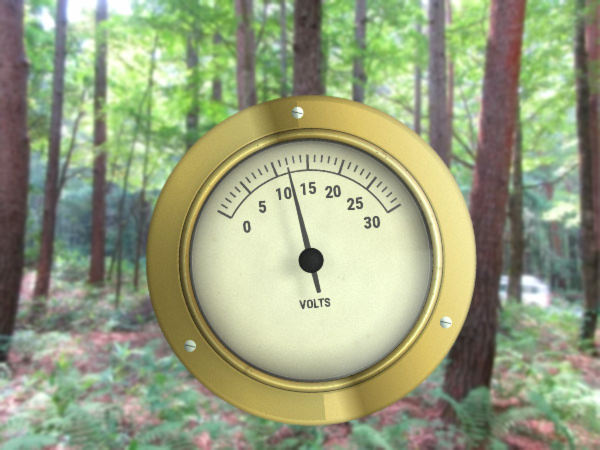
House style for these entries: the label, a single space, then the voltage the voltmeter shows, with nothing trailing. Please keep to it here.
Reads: 12 V
